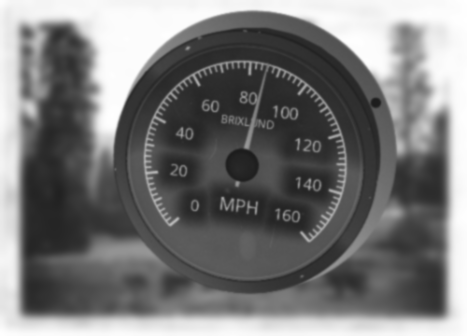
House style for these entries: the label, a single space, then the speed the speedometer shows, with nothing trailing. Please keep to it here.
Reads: 86 mph
